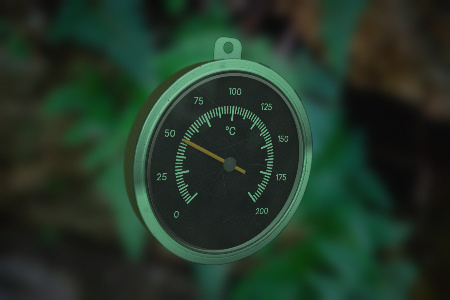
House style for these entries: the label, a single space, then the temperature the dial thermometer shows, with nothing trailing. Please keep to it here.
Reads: 50 °C
